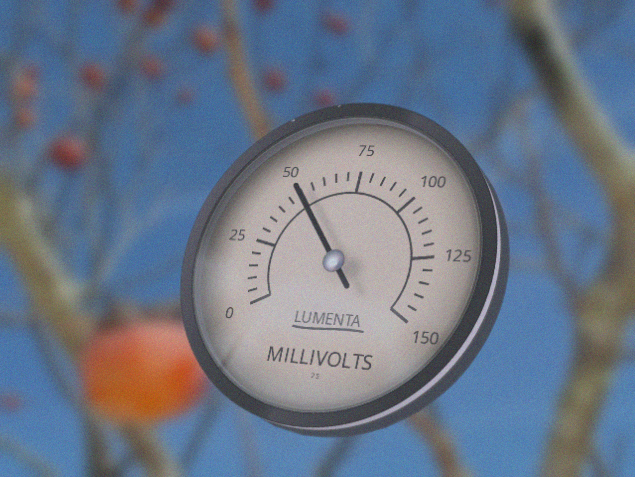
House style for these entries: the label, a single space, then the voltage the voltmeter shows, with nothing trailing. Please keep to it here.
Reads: 50 mV
